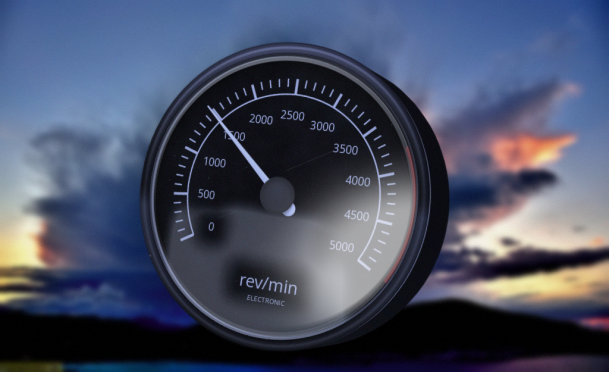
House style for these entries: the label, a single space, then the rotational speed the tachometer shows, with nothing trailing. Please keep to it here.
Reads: 1500 rpm
